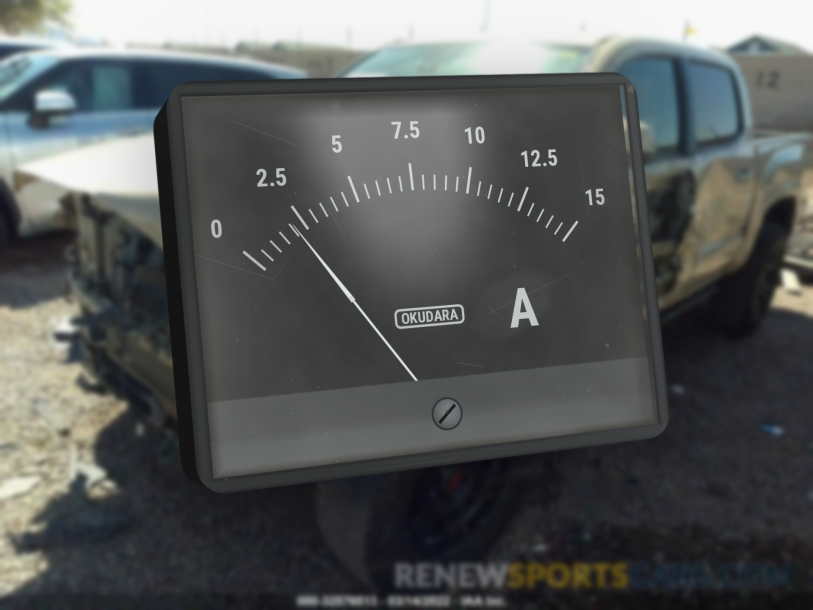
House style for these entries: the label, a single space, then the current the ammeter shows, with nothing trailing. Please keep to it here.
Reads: 2 A
